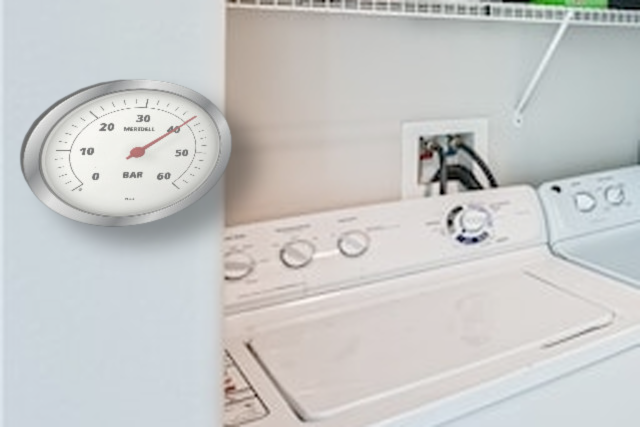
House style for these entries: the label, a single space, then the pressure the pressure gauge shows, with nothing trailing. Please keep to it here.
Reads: 40 bar
